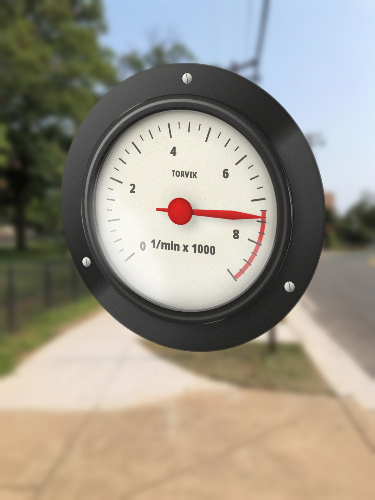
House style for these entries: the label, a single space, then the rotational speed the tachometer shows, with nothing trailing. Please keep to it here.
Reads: 7375 rpm
